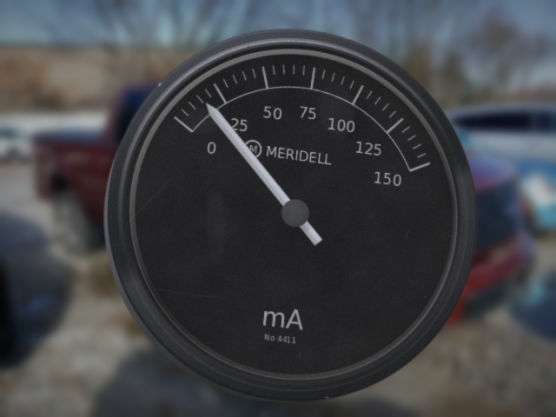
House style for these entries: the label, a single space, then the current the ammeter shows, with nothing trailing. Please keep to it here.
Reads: 15 mA
